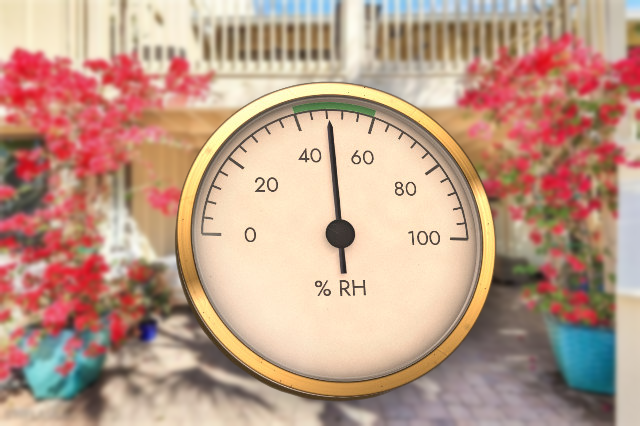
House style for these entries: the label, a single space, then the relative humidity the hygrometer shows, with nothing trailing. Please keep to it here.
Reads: 48 %
